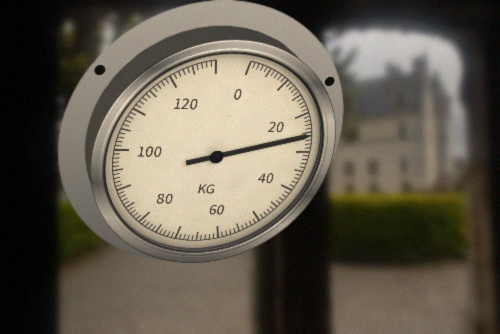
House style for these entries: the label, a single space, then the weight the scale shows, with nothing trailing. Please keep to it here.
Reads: 25 kg
